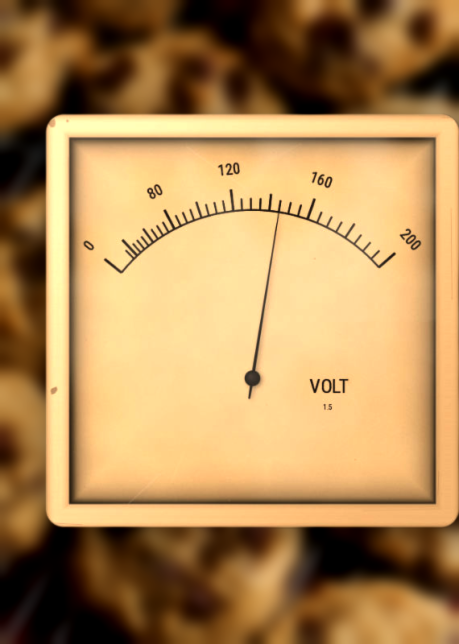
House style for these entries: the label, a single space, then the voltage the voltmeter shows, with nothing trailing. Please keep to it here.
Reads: 145 V
